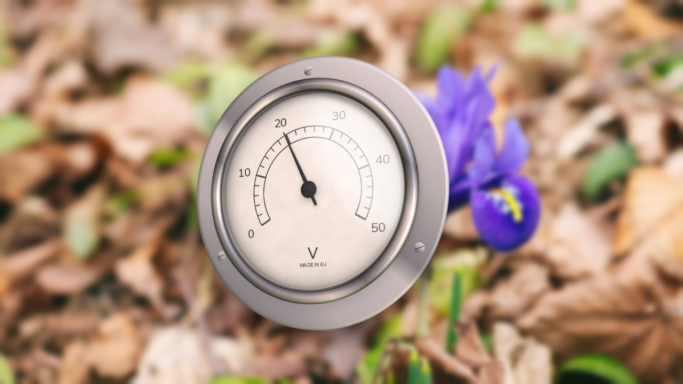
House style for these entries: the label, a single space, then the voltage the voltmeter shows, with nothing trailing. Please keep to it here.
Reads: 20 V
